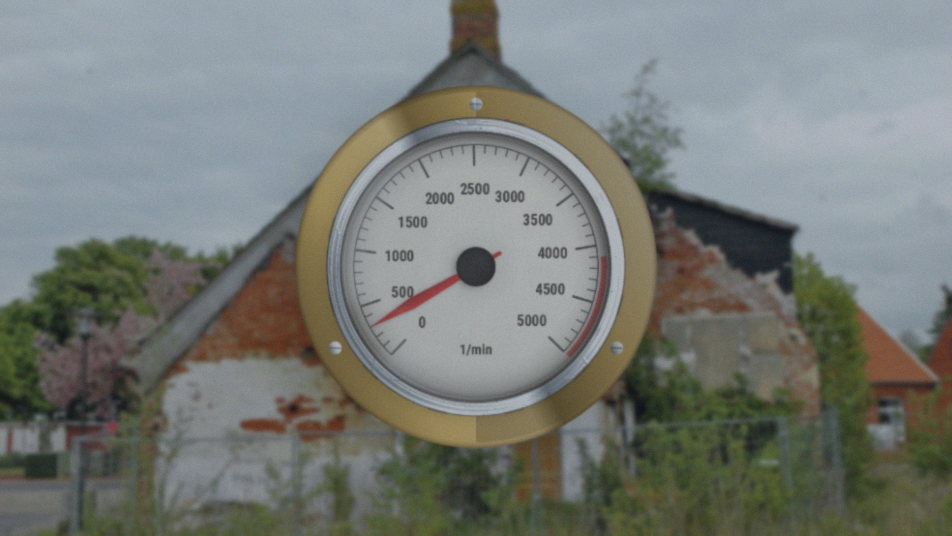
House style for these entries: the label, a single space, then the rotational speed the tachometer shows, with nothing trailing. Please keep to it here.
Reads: 300 rpm
